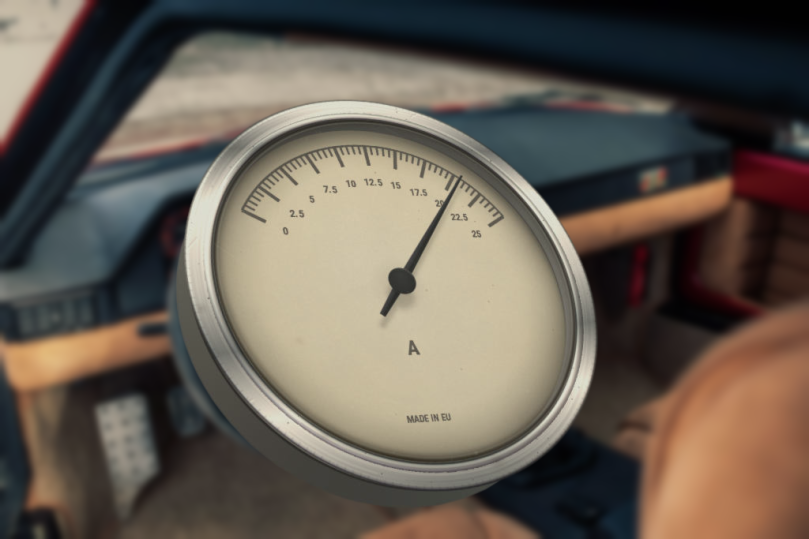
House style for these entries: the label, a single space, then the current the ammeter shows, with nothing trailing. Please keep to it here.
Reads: 20.5 A
